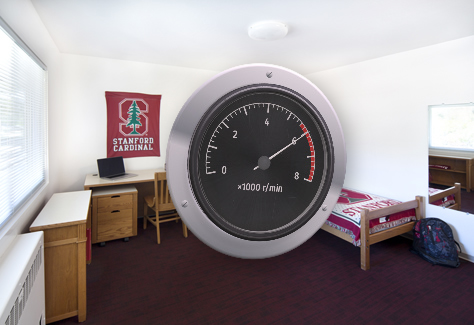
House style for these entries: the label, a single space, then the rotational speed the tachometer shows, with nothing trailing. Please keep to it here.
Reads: 6000 rpm
